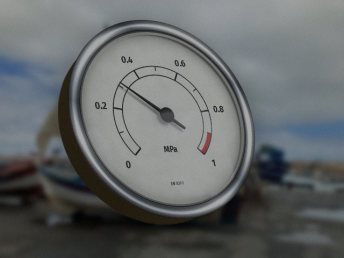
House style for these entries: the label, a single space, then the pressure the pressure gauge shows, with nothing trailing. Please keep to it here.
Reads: 0.3 MPa
